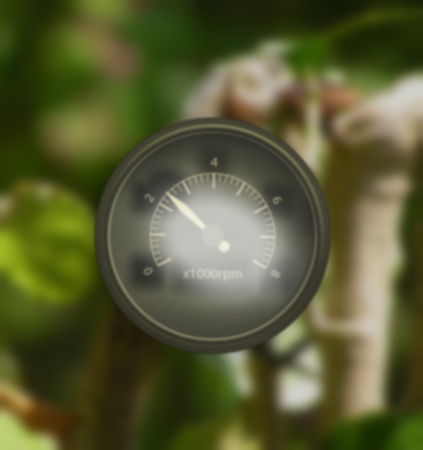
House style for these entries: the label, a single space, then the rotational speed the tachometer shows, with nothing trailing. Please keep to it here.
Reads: 2400 rpm
